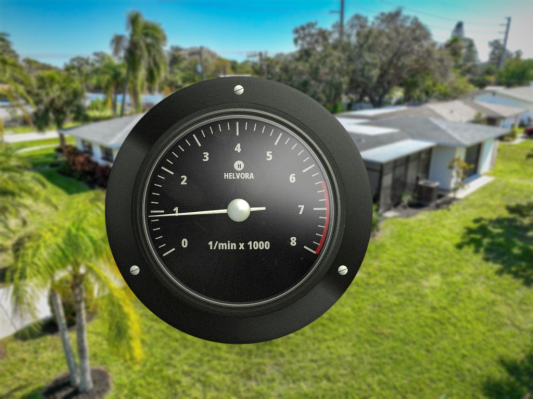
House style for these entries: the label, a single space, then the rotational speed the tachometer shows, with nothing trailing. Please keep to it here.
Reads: 900 rpm
